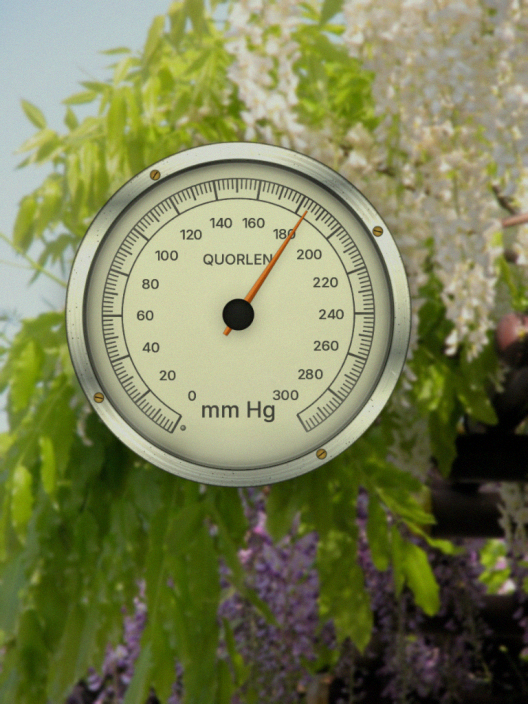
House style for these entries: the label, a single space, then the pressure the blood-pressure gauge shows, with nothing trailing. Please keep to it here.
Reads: 184 mmHg
